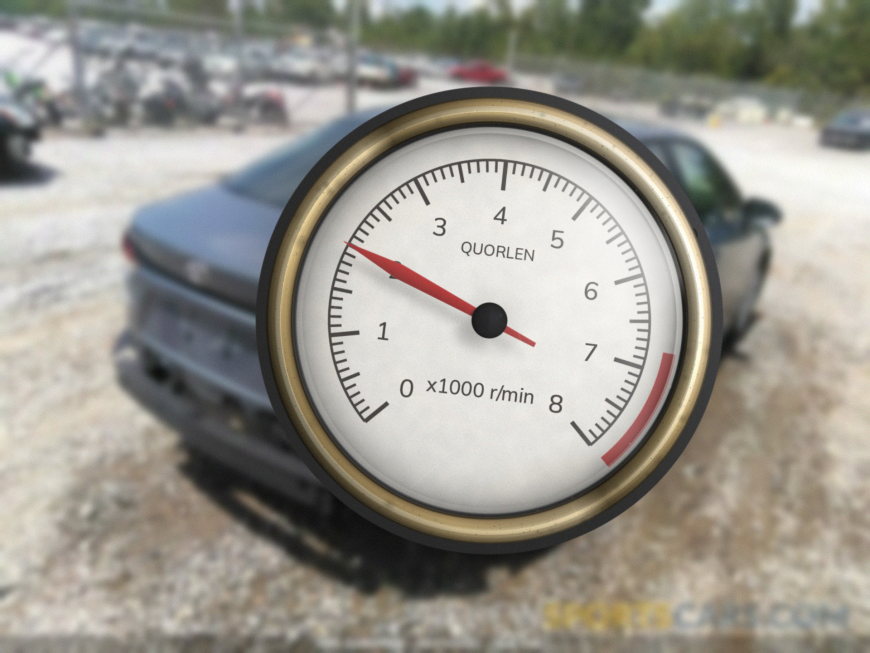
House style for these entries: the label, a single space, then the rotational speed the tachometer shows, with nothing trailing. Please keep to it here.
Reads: 2000 rpm
